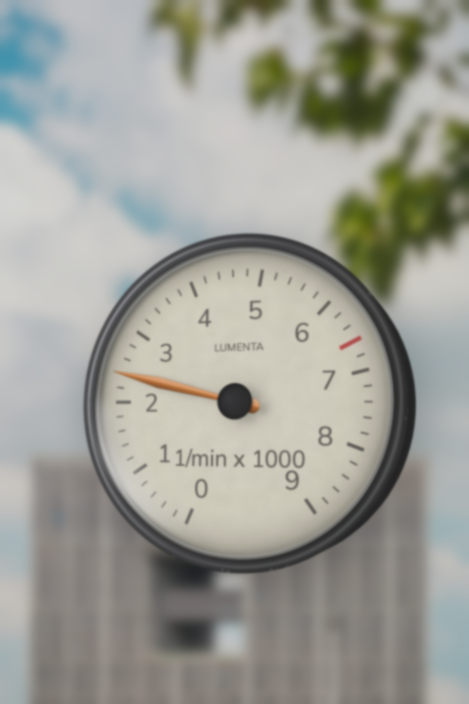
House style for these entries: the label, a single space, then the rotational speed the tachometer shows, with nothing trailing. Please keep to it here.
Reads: 2400 rpm
